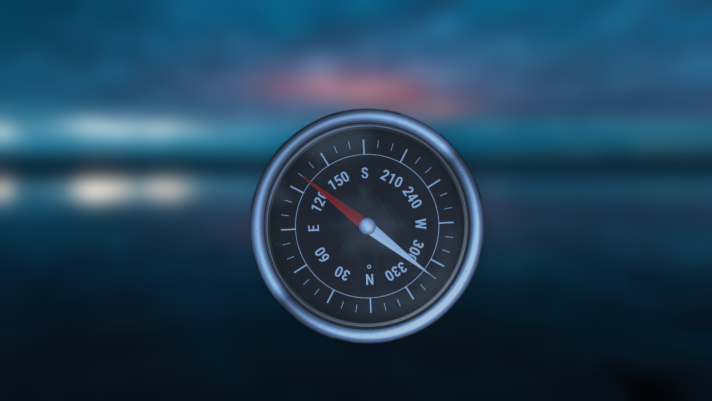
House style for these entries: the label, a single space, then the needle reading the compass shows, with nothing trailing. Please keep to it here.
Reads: 130 °
